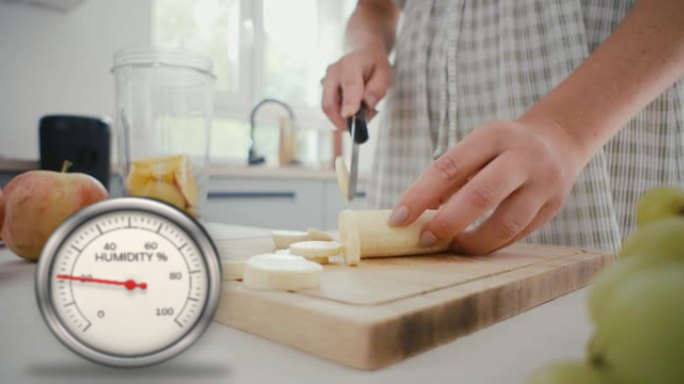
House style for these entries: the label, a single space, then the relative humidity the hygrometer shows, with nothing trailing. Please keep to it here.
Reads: 20 %
